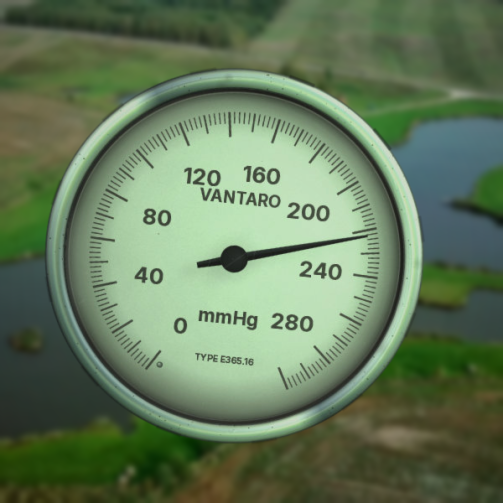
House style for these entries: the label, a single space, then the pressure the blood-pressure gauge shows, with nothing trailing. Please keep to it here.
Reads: 222 mmHg
